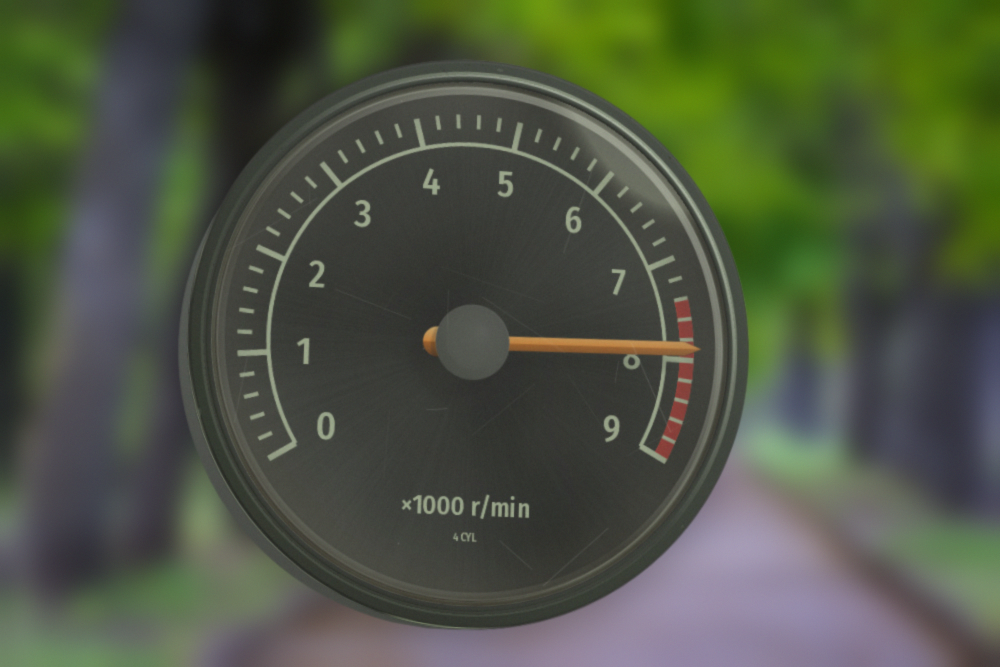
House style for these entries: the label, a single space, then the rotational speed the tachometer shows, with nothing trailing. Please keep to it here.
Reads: 7900 rpm
